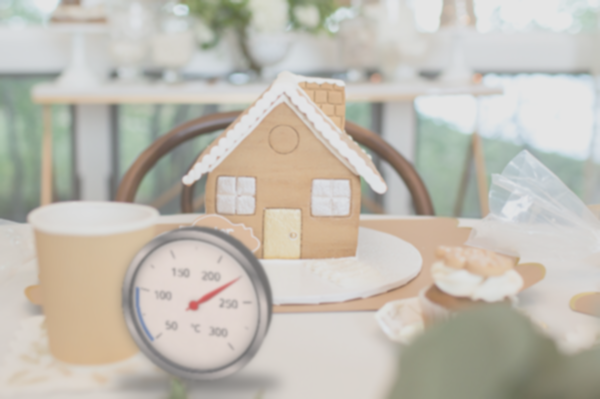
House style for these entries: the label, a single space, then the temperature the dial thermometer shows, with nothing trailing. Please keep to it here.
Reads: 225 °C
